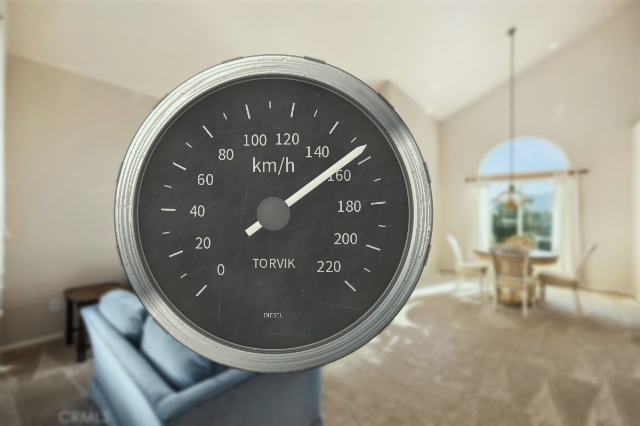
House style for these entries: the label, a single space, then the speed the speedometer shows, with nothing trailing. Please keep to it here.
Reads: 155 km/h
